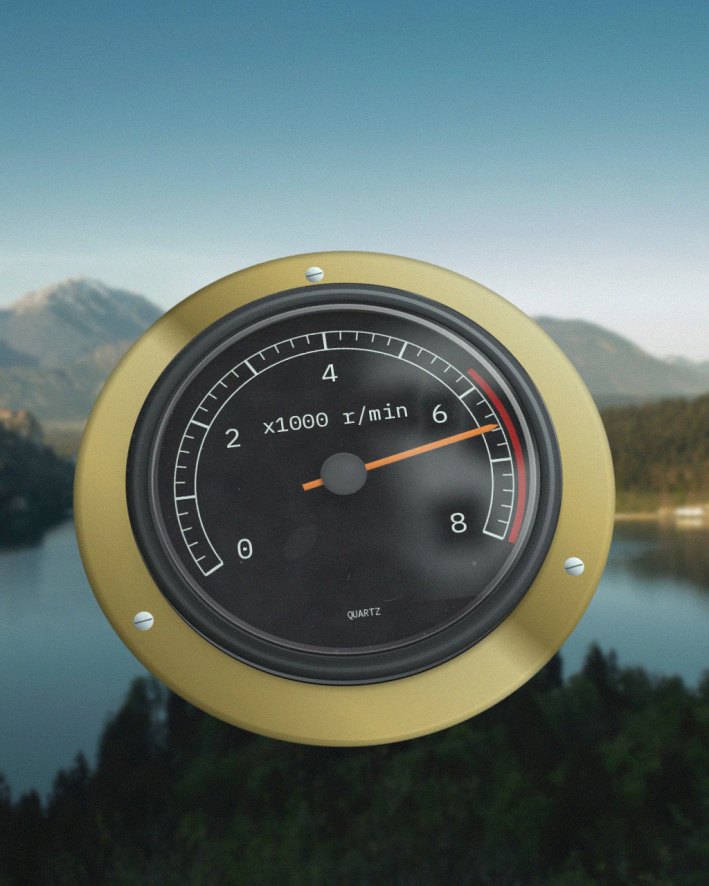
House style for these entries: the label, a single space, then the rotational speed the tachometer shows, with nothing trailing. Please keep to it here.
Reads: 6600 rpm
